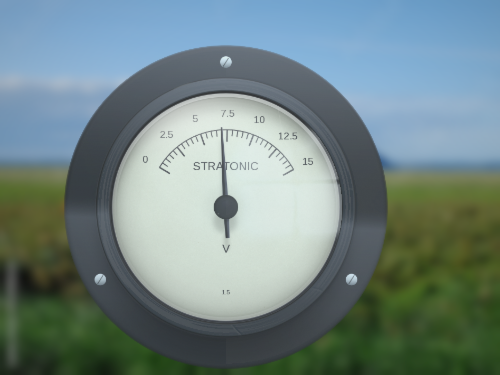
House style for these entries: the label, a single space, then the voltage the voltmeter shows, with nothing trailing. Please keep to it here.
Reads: 7 V
